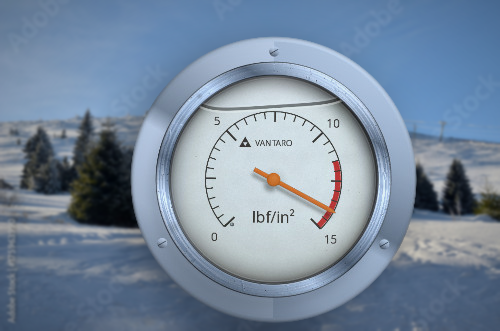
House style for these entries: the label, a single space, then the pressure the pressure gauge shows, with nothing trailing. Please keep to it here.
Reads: 14 psi
